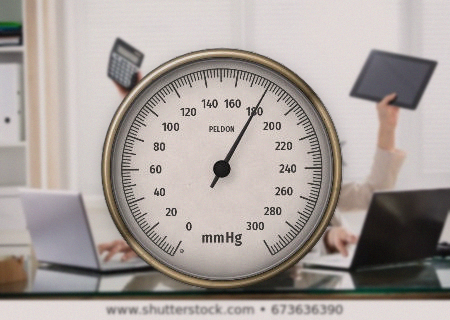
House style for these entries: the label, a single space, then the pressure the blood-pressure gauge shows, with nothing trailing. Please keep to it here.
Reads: 180 mmHg
